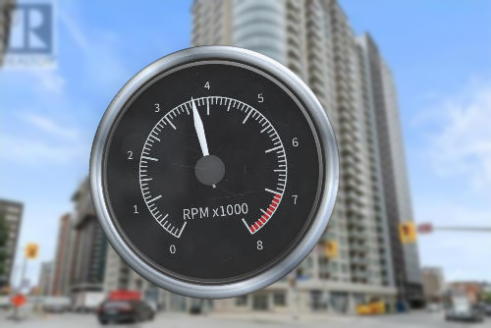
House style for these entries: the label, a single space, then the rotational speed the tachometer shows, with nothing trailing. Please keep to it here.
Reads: 3700 rpm
